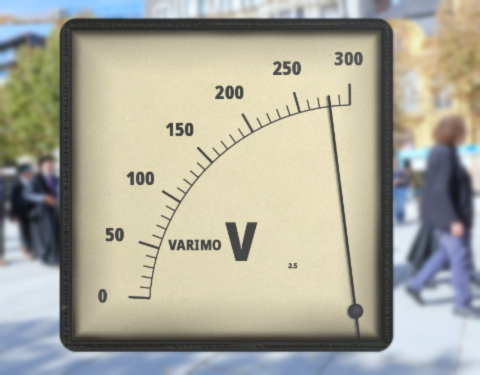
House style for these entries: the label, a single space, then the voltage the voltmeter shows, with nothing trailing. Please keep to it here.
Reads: 280 V
